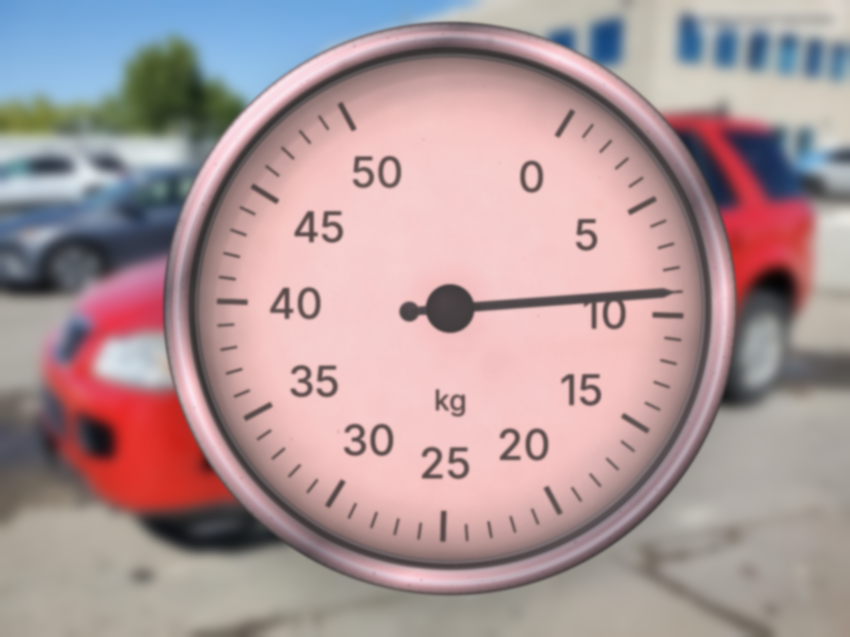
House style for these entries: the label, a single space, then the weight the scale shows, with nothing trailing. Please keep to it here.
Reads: 9 kg
